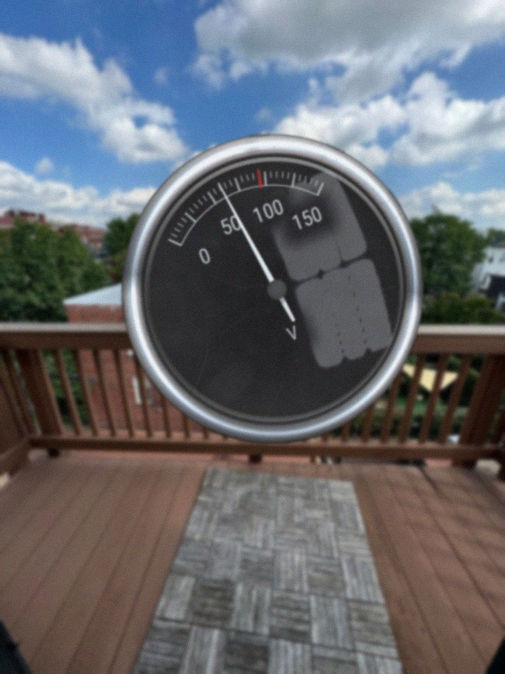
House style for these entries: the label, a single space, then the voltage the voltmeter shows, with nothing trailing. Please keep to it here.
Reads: 60 V
